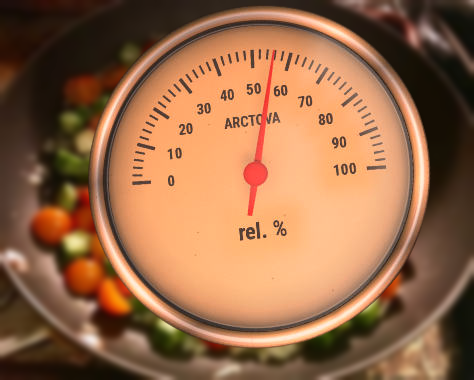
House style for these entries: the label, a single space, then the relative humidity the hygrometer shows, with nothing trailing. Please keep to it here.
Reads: 56 %
